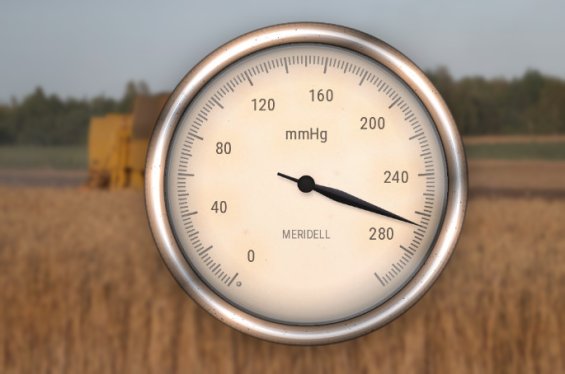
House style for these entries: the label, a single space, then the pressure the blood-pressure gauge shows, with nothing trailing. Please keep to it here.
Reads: 266 mmHg
